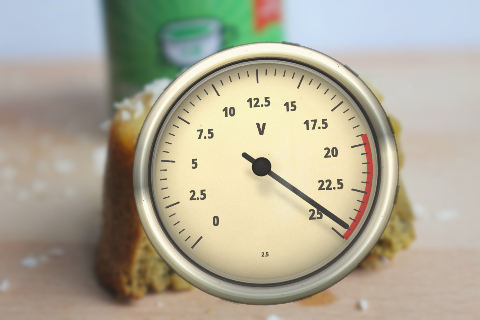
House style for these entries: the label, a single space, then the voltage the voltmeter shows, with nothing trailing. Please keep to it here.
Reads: 24.5 V
